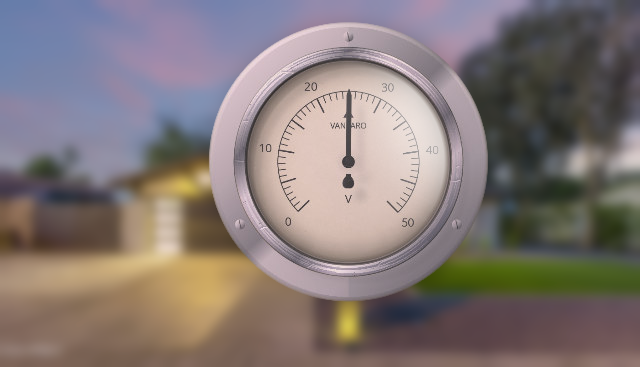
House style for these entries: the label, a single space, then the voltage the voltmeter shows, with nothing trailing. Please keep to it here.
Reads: 25 V
